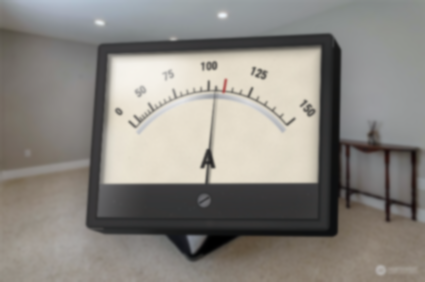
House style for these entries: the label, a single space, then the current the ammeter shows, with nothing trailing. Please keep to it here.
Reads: 105 A
